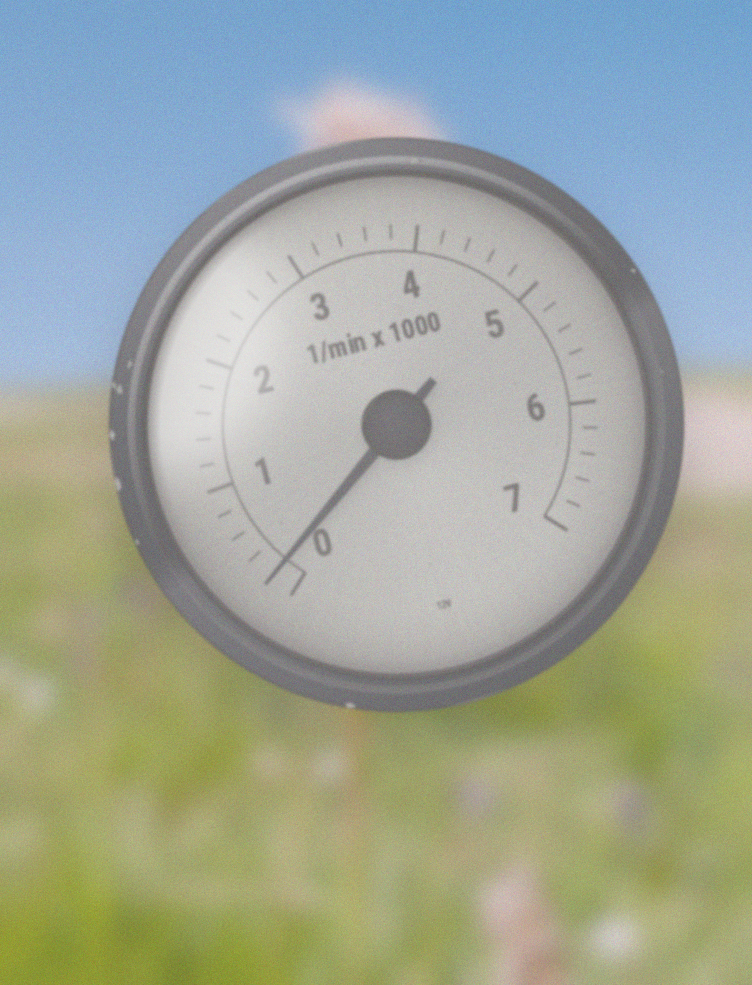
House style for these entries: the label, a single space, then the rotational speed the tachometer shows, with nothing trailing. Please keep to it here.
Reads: 200 rpm
